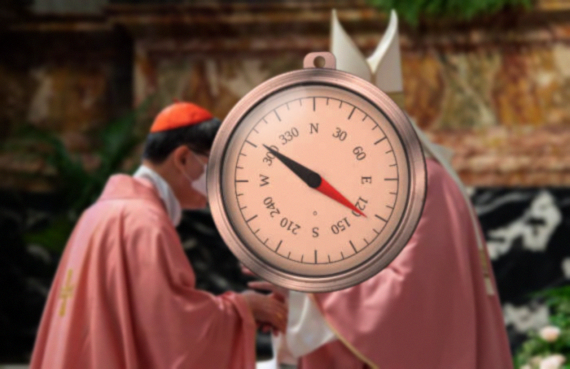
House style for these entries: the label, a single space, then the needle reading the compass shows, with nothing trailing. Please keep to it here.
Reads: 125 °
